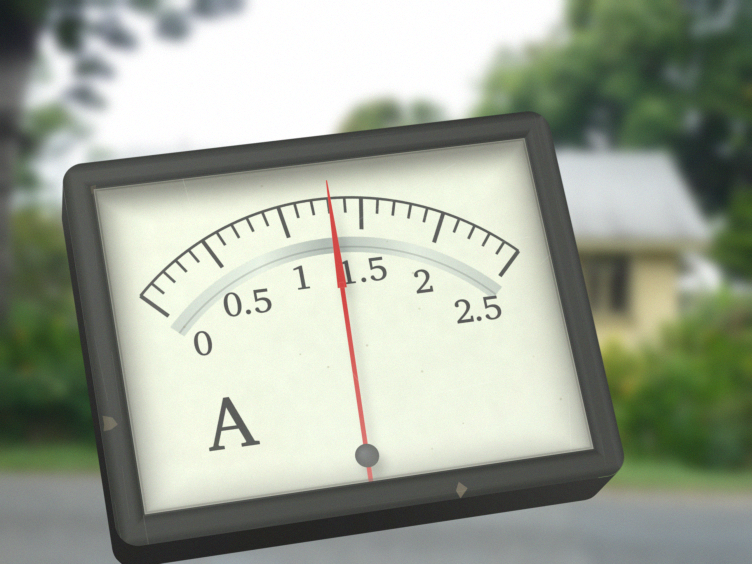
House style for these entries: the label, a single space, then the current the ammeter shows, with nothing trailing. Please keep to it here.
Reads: 1.3 A
